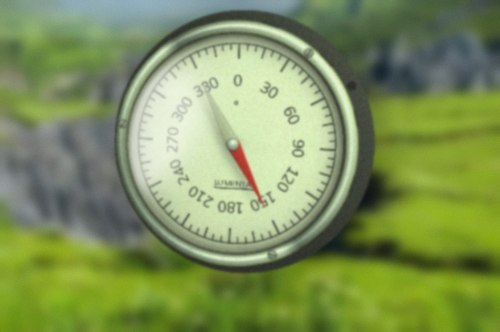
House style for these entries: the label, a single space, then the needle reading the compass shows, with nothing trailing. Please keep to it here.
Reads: 150 °
